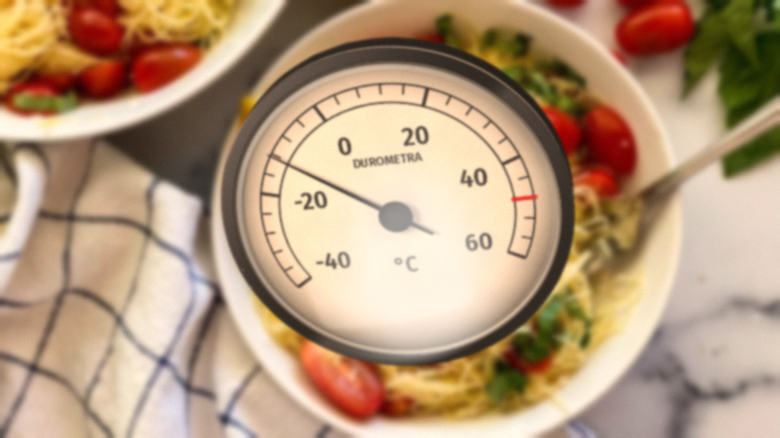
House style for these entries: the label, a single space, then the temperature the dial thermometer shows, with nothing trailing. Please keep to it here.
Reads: -12 °C
